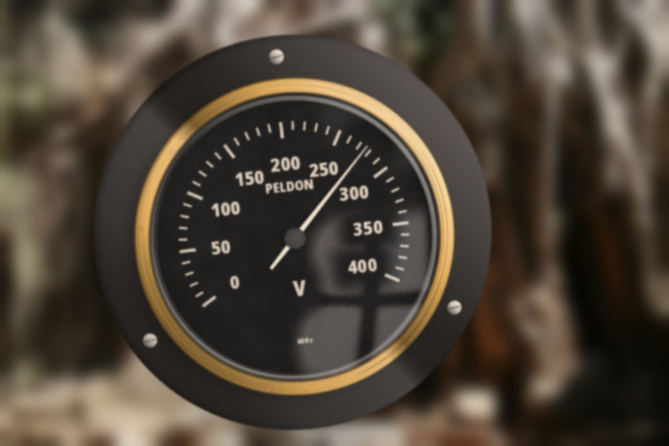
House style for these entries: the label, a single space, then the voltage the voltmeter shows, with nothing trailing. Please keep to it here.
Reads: 275 V
